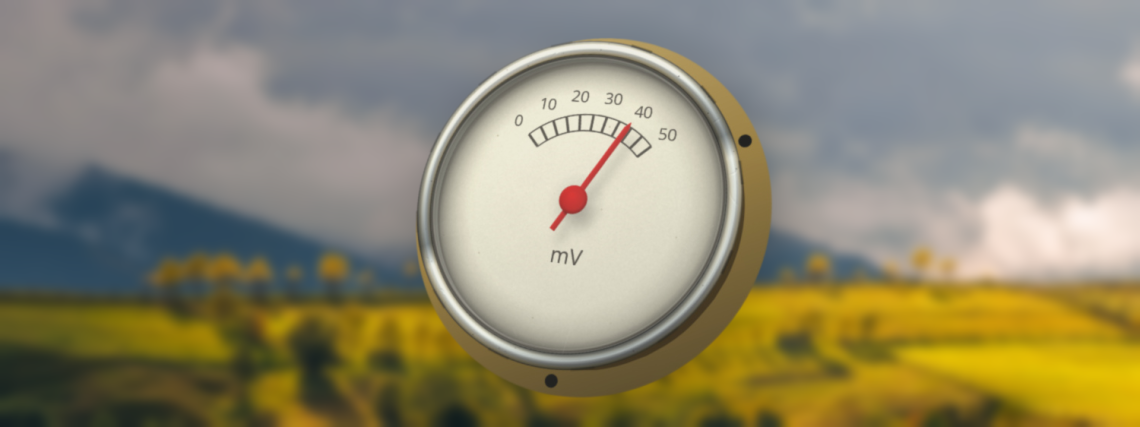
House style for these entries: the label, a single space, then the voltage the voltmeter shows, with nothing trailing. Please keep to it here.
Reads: 40 mV
